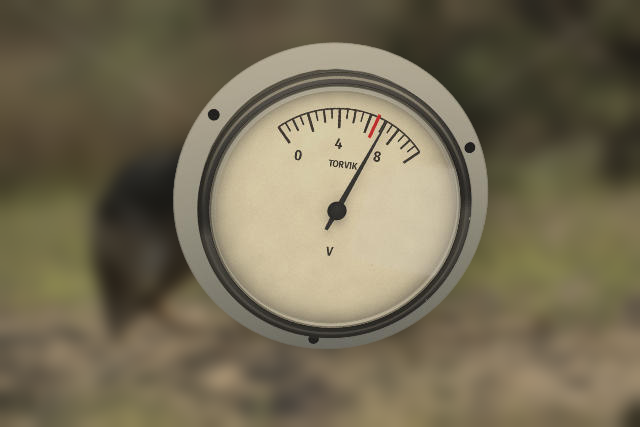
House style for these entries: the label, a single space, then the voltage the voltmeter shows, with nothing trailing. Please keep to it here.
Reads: 7 V
